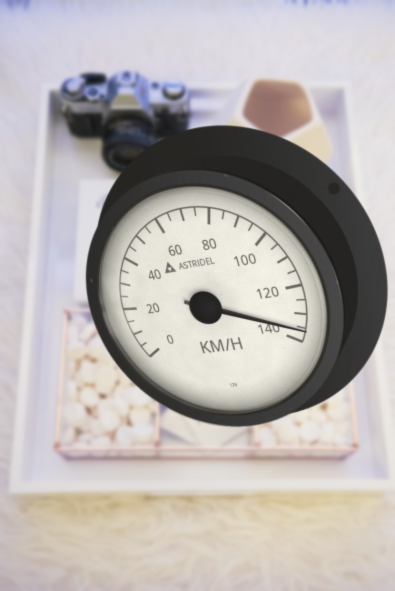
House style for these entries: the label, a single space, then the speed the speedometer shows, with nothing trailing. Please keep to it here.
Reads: 135 km/h
